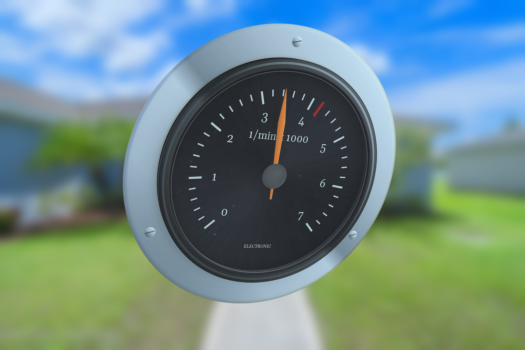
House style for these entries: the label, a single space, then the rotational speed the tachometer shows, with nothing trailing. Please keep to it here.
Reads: 3400 rpm
